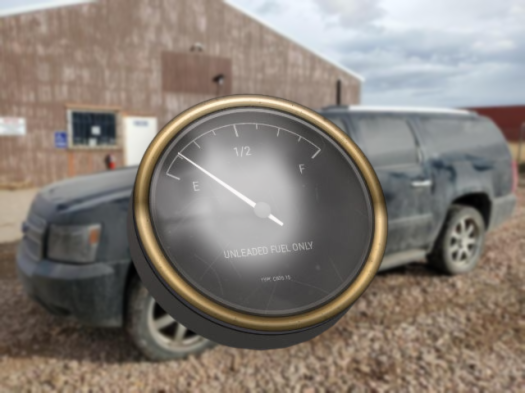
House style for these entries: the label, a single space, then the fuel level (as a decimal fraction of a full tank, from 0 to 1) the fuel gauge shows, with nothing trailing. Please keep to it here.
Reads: 0.125
